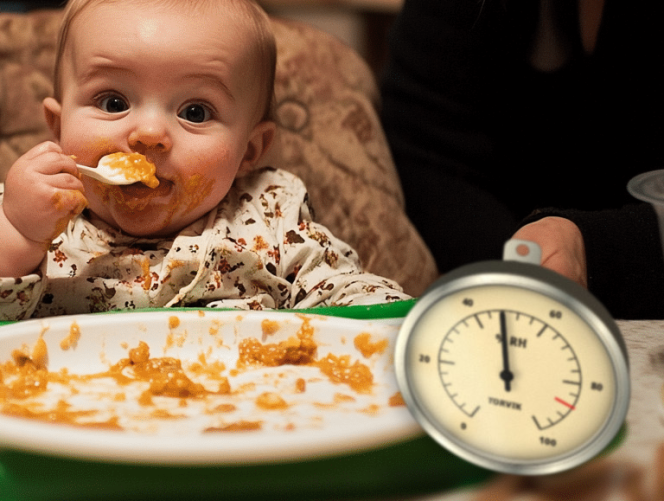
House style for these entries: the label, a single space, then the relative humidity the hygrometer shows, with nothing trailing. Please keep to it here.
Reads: 48 %
